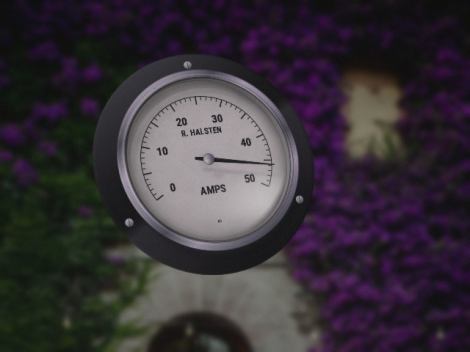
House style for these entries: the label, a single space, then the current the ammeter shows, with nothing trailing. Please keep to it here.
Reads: 46 A
